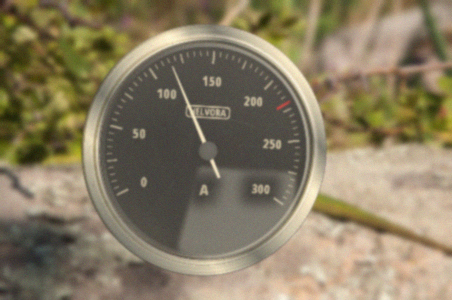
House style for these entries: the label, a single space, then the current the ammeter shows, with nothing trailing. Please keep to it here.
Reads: 115 A
